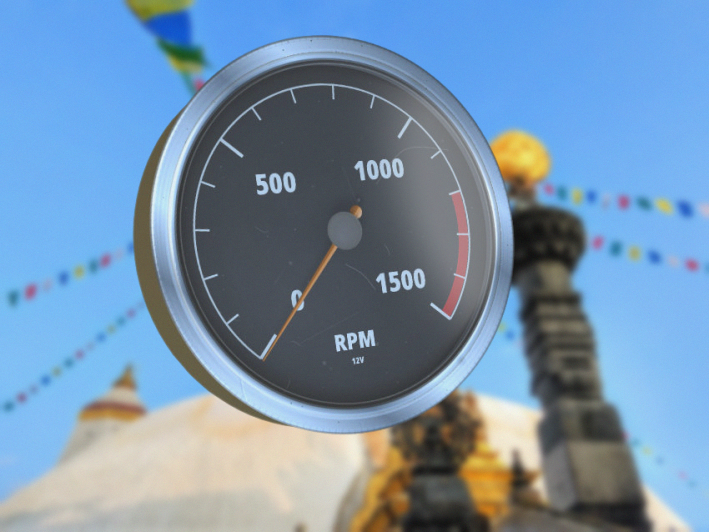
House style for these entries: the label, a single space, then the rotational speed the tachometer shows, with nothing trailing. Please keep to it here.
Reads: 0 rpm
